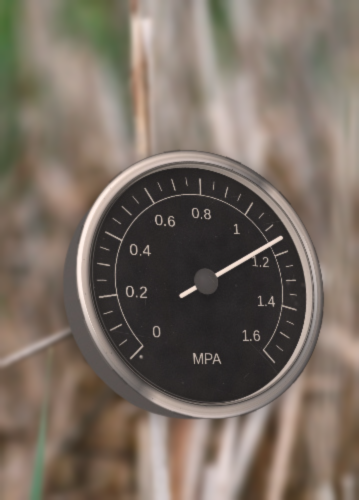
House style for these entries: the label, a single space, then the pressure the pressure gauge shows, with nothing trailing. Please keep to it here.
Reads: 1.15 MPa
